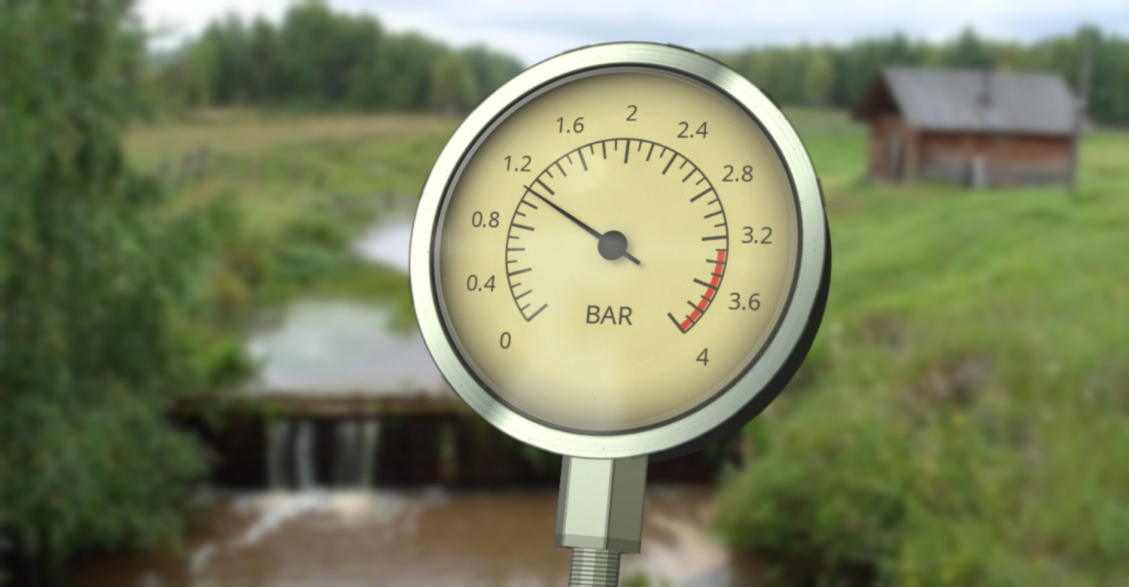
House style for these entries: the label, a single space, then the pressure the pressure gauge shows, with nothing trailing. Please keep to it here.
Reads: 1.1 bar
